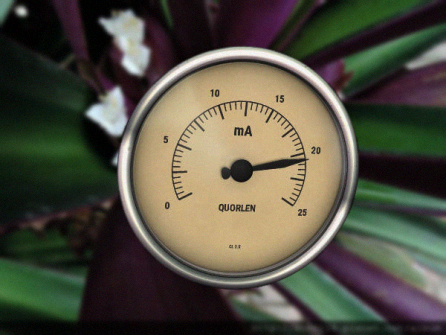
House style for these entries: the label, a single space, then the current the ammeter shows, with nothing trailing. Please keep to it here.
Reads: 20.5 mA
